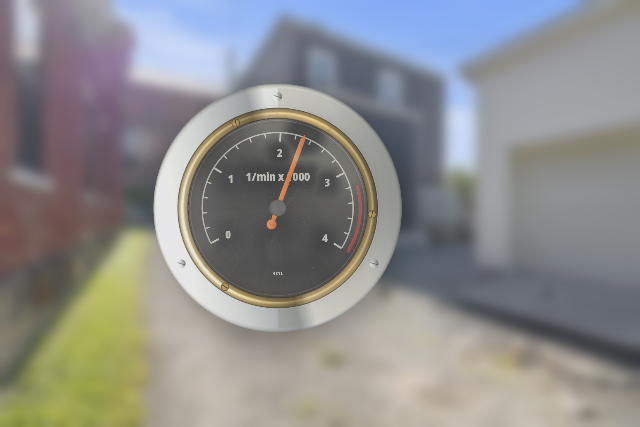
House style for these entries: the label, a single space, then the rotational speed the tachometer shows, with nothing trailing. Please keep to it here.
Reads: 2300 rpm
